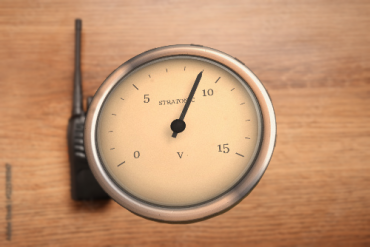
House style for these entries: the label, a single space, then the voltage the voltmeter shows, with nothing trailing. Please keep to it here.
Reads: 9 V
